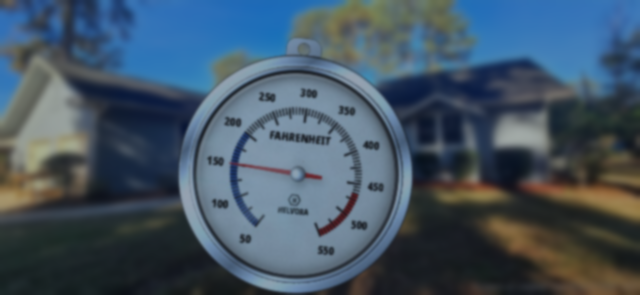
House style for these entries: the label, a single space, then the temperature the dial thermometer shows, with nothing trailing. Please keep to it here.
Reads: 150 °F
